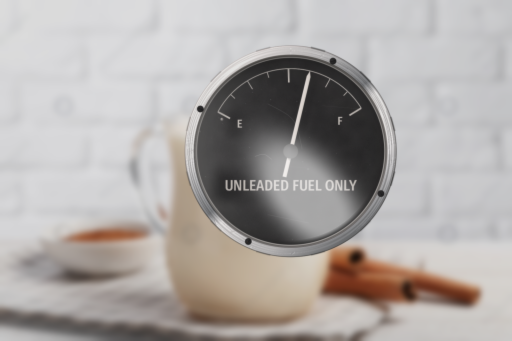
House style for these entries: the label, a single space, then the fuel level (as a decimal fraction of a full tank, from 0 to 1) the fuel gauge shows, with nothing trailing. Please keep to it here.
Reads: 0.625
